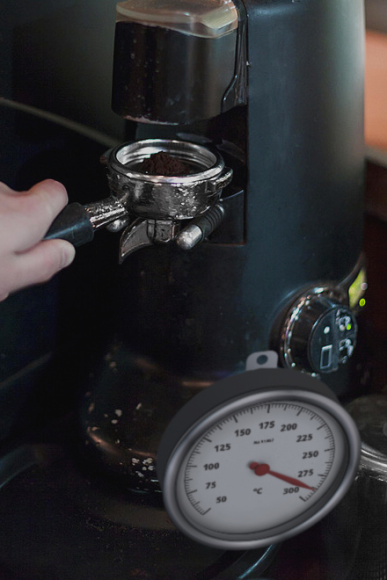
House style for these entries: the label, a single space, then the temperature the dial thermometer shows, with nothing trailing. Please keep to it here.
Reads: 287.5 °C
